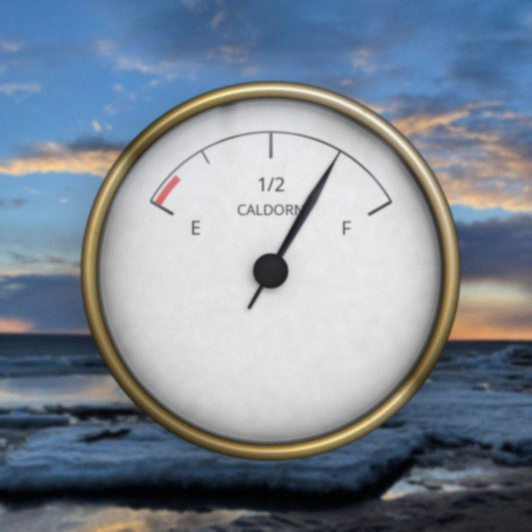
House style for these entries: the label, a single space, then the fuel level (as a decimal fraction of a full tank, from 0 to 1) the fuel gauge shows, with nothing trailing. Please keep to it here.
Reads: 0.75
